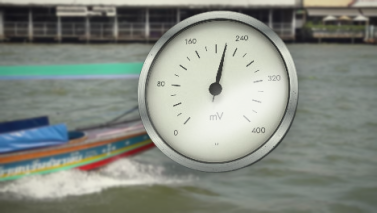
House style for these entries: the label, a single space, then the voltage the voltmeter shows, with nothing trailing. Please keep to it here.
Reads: 220 mV
